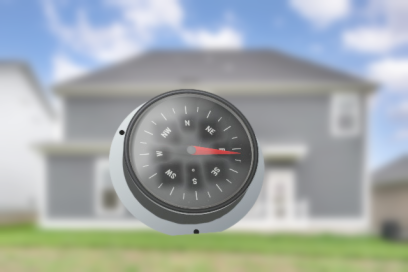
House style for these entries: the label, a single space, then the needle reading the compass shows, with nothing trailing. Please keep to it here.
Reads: 97.5 °
